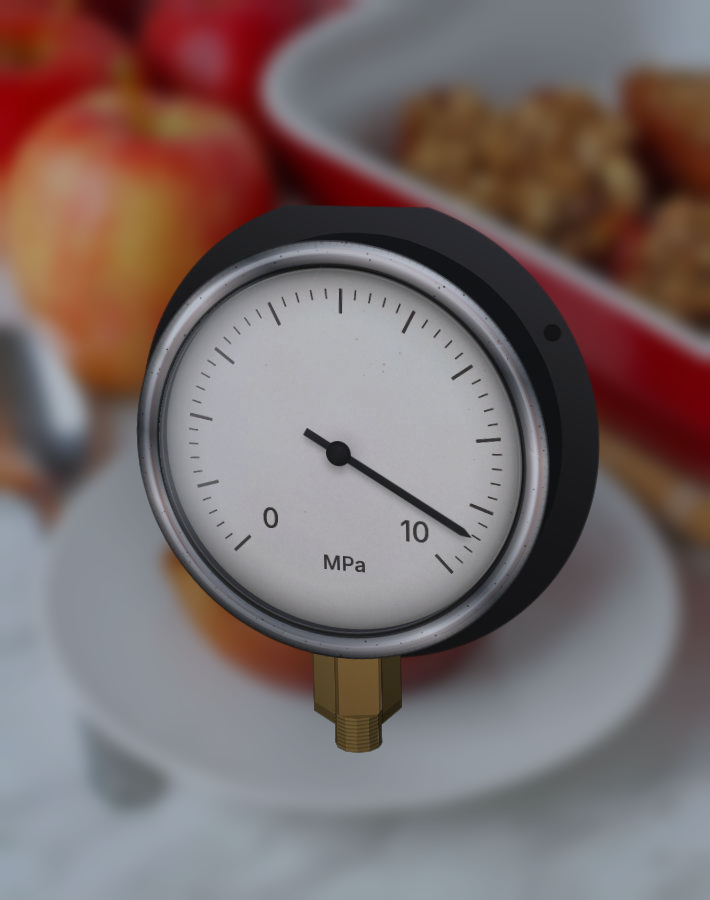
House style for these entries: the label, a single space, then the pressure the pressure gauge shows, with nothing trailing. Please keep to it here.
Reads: 9.4 MPa
